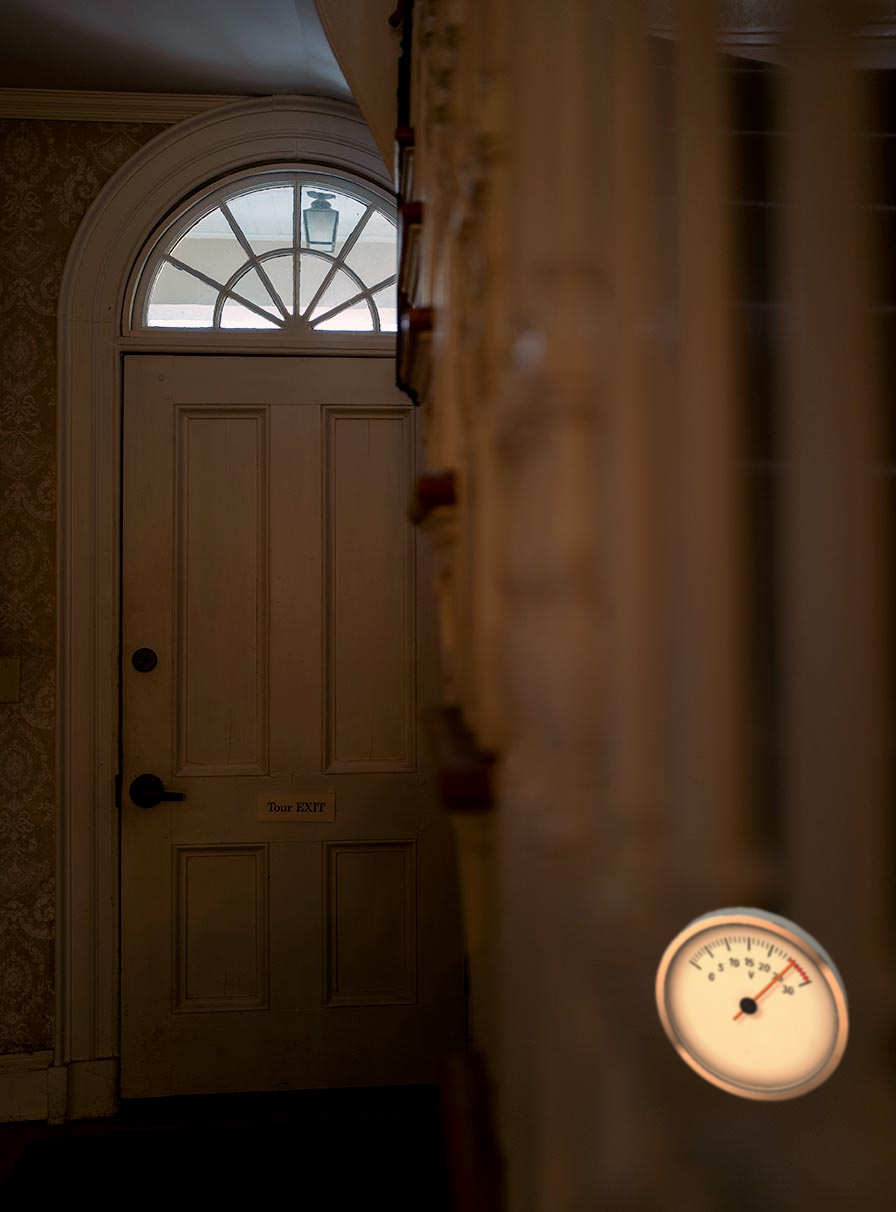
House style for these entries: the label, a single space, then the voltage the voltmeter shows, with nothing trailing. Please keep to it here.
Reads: 25 V
